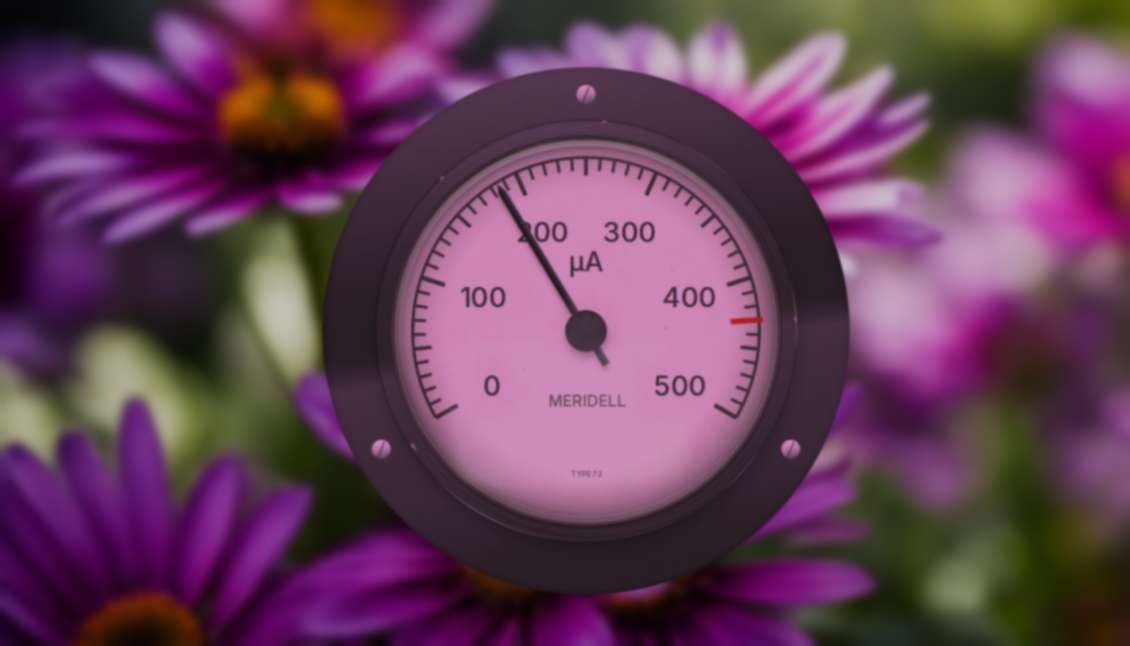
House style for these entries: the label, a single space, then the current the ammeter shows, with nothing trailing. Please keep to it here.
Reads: 185 µA
